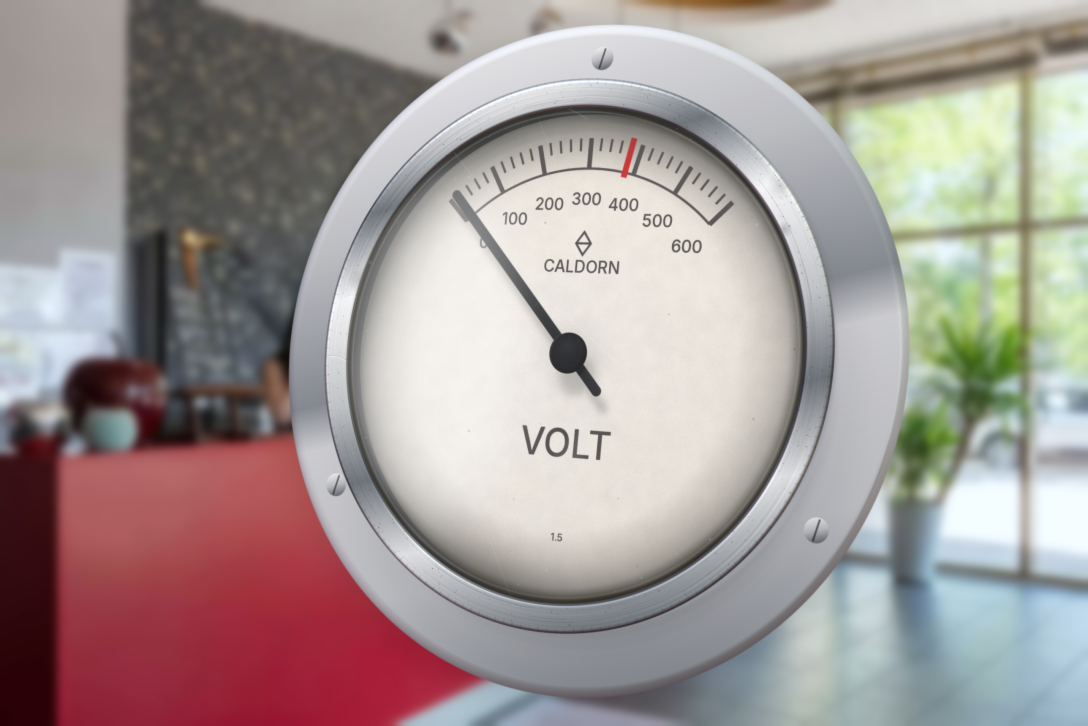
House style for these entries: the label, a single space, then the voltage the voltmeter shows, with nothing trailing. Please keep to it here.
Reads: 20 V
